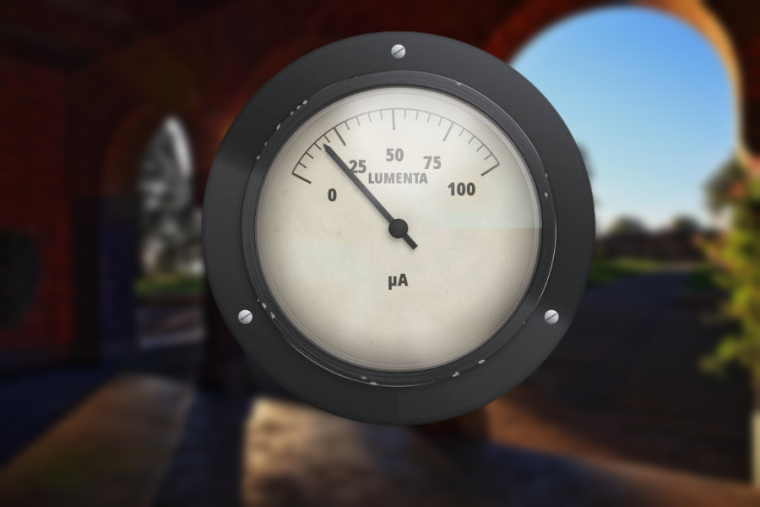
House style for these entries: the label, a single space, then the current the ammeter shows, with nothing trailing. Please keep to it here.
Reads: 17.5 µA
